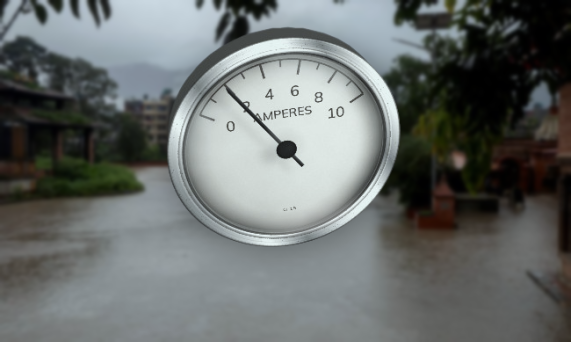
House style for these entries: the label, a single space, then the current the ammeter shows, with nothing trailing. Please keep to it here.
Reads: 2 A
